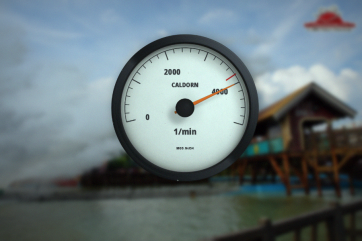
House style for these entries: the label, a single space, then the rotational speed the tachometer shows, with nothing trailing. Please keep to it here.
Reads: 4000 rpm
